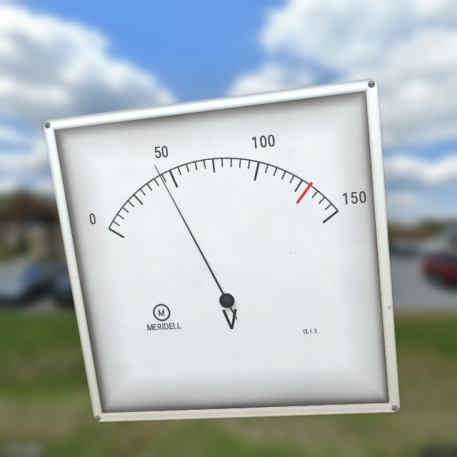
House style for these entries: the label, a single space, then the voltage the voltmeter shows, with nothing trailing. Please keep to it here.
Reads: 45 V
